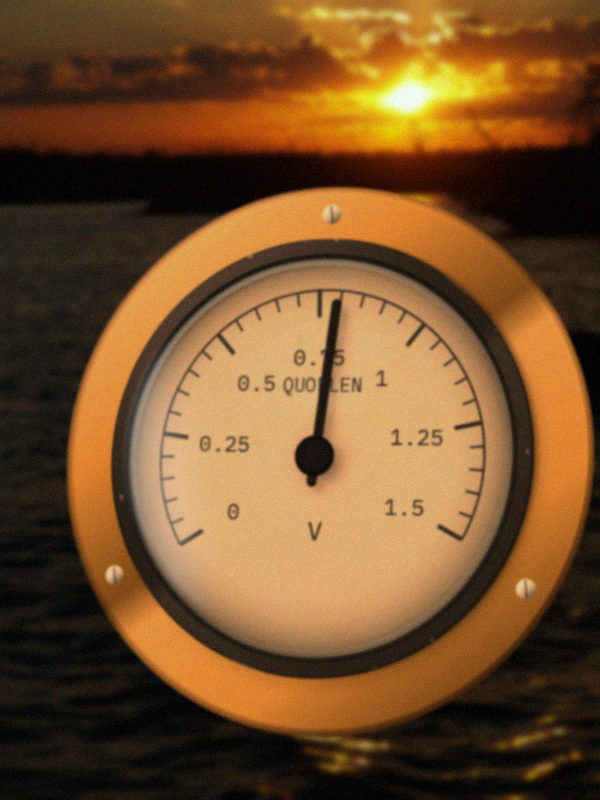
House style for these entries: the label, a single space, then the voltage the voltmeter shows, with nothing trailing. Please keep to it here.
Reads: 0.8 V
